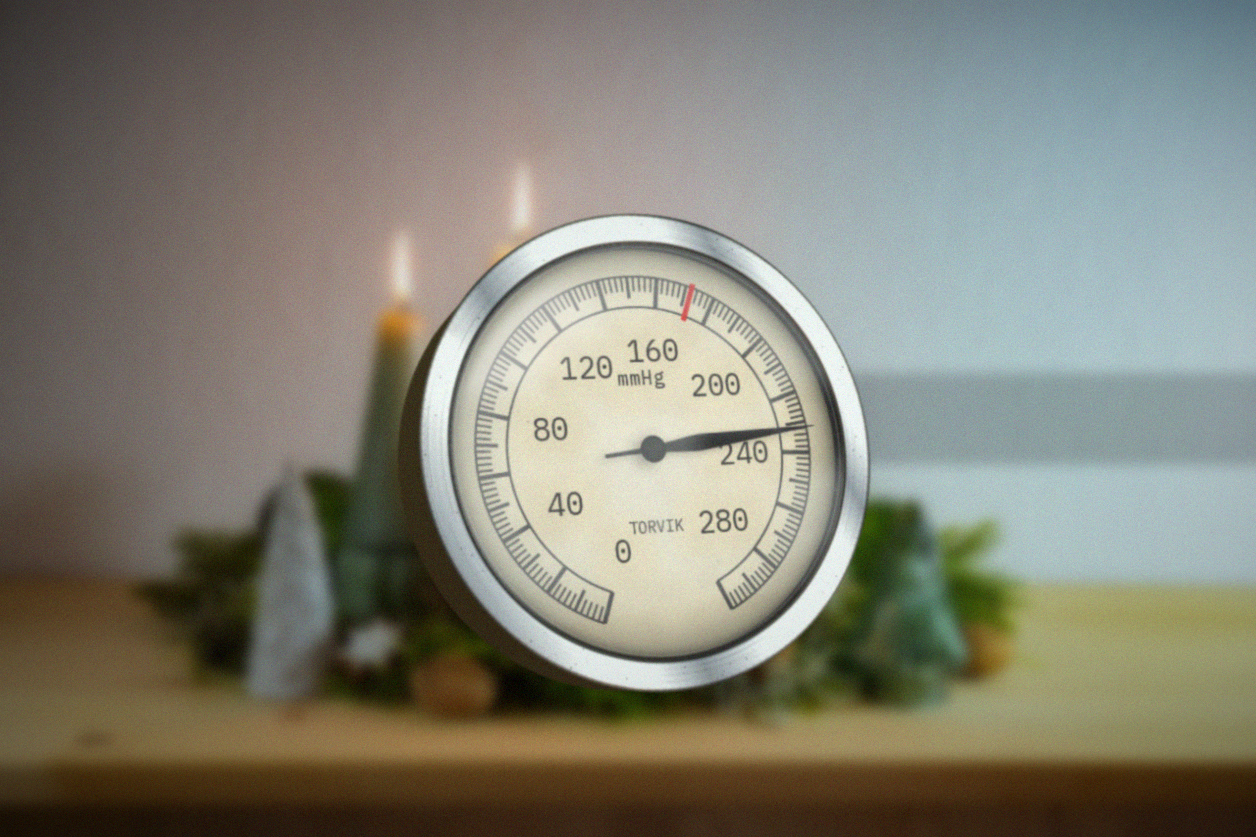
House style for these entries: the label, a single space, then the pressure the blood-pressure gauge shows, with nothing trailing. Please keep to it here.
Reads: 232 mmHg
